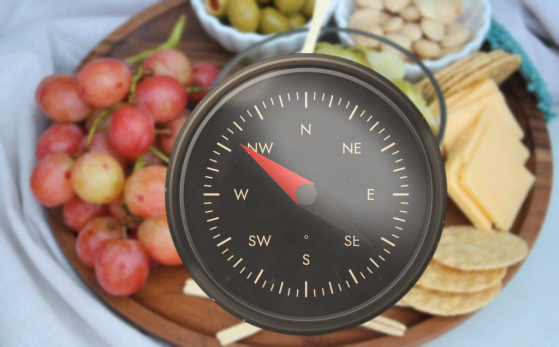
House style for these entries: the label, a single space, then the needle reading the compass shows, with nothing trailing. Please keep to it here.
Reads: 307.5 °
